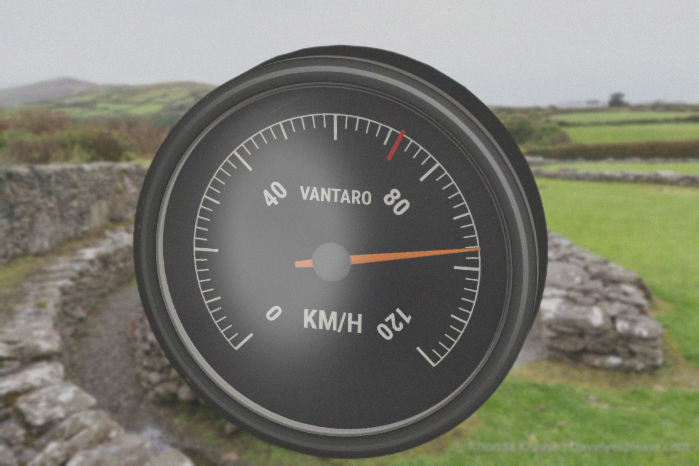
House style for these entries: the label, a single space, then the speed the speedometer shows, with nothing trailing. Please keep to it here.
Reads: 96 km/h
